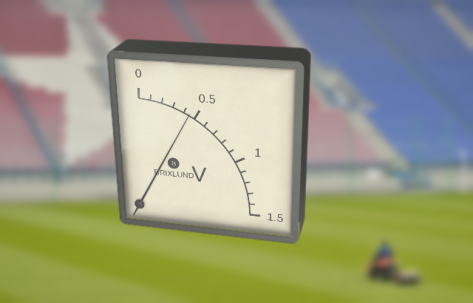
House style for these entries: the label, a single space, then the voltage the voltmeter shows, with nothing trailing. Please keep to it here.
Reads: 0.45 V
